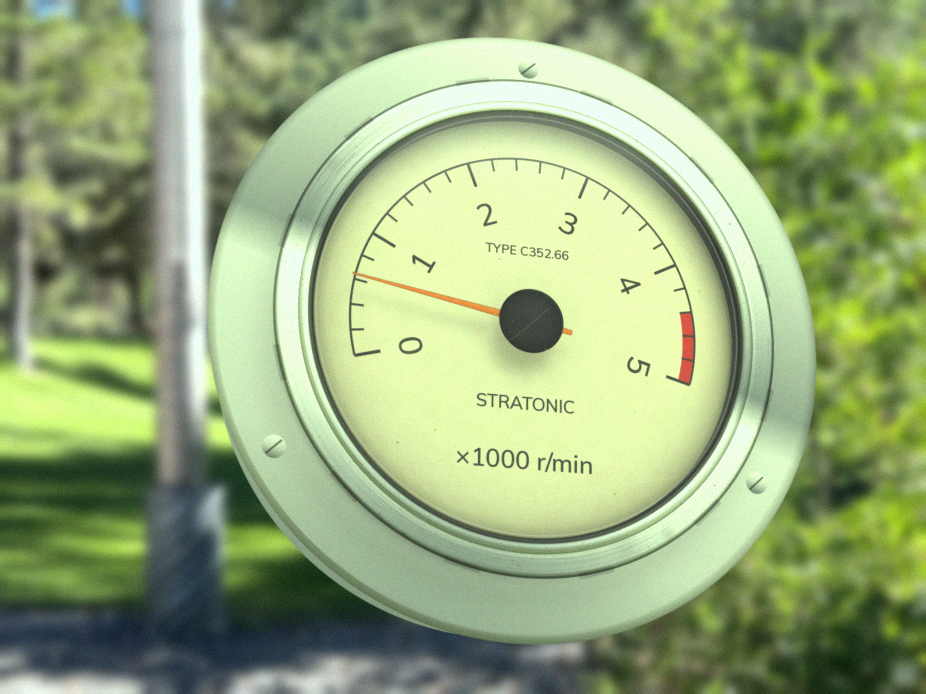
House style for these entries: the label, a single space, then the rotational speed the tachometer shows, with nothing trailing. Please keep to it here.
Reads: 600 rpm
